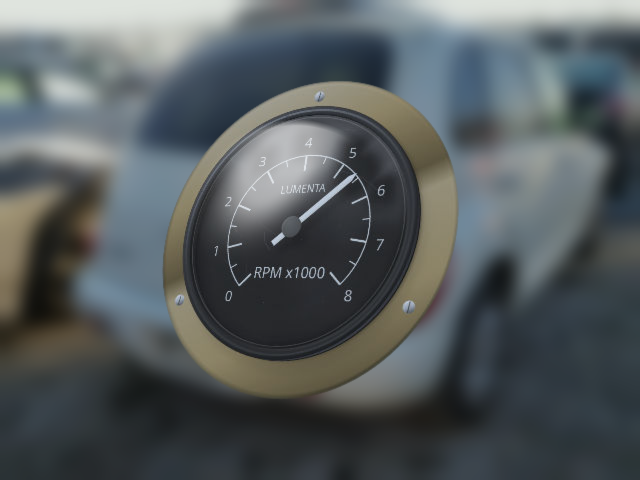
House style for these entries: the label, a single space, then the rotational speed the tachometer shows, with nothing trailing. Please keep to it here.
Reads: 5500 rpm
